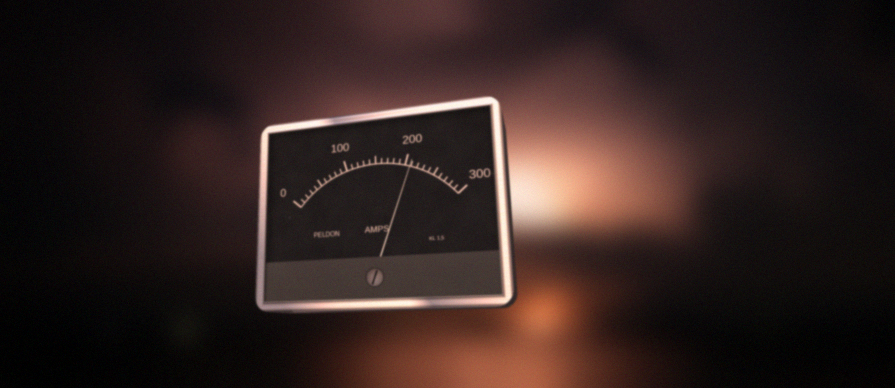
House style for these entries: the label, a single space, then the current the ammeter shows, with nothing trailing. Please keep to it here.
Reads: 210 A
